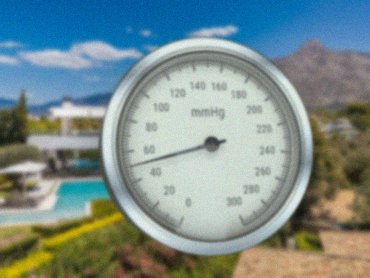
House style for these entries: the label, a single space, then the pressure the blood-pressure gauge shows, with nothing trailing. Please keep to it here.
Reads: 50 mmHg
